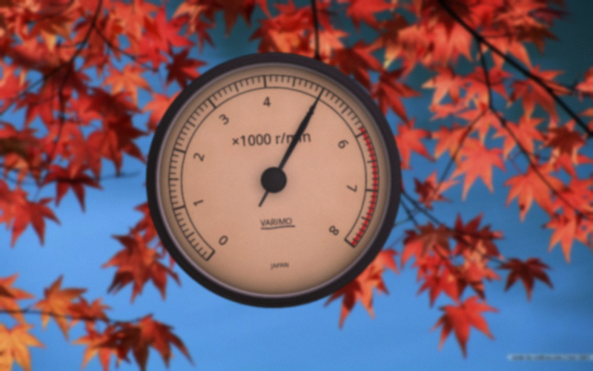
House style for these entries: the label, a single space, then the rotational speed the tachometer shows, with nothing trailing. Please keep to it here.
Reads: 5000 rpm
